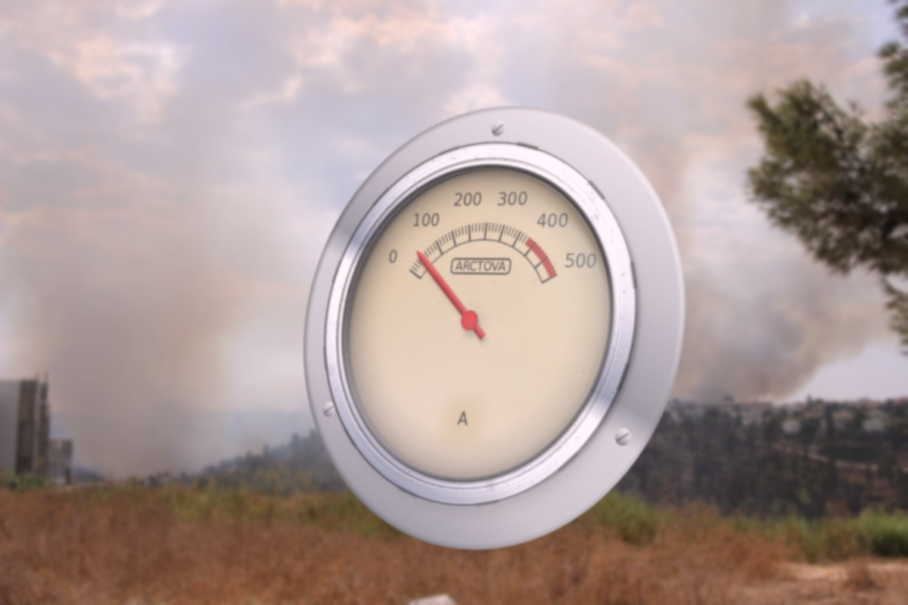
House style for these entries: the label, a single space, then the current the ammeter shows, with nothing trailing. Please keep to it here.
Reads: 50 A
